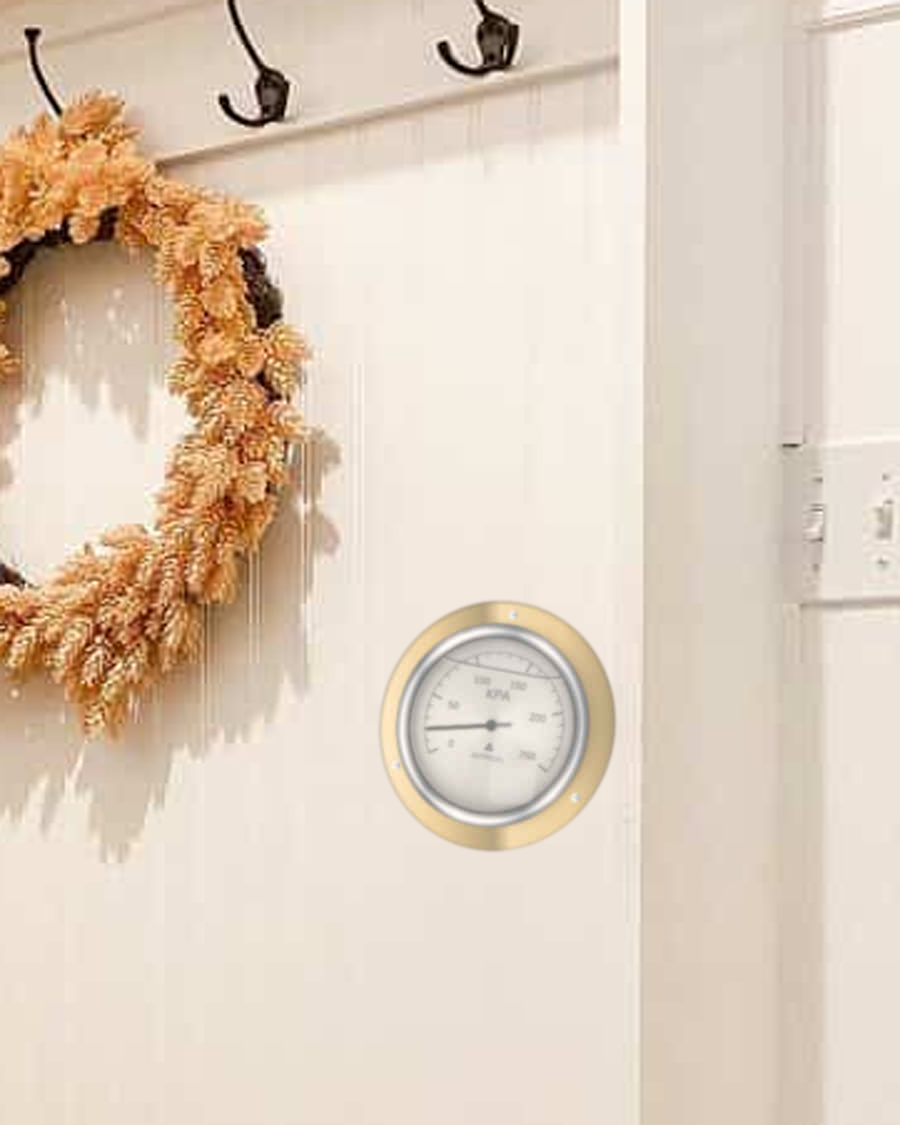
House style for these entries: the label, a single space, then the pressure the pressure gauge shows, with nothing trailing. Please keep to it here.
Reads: 20 kPa
